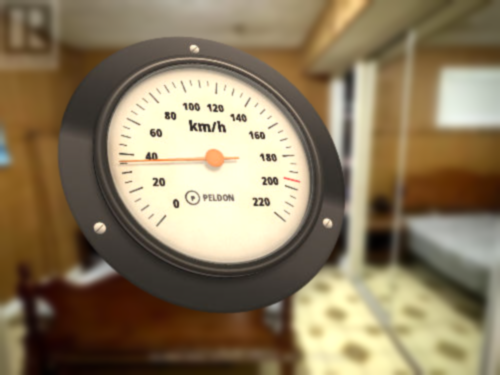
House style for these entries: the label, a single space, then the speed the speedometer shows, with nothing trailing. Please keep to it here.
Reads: 35 km/h
